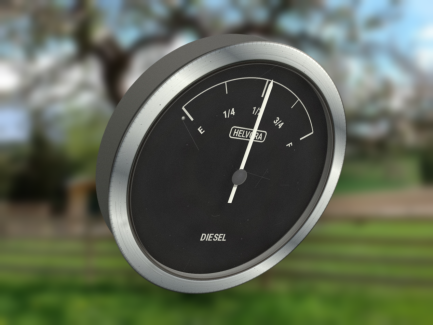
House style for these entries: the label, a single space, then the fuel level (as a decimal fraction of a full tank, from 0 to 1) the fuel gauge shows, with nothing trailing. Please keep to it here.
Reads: 0.5
